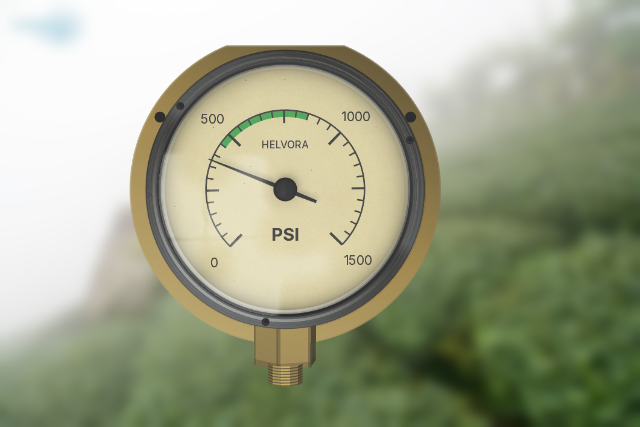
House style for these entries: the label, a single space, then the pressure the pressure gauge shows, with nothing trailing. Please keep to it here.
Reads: 375 psi
